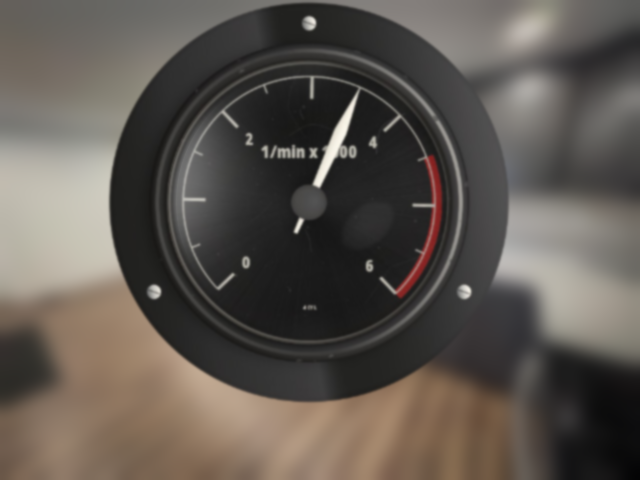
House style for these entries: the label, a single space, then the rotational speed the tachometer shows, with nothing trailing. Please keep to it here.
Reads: 3500 rpm
